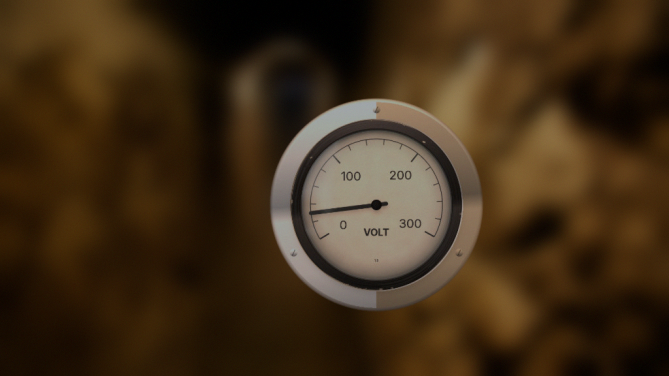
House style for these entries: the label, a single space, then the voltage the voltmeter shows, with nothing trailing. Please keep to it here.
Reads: 30 V
